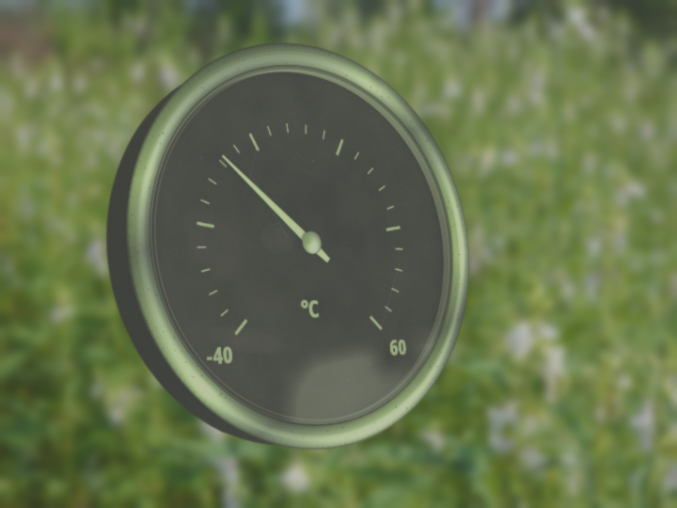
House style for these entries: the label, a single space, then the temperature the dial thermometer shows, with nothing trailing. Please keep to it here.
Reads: -8 °C
